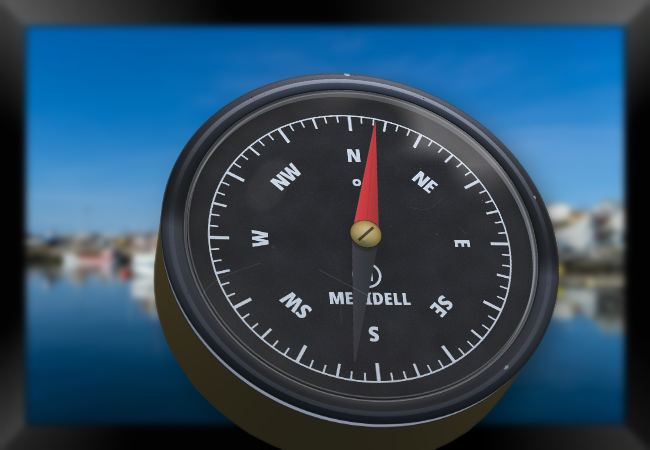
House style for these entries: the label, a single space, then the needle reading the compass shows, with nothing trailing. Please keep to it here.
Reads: 10 °
